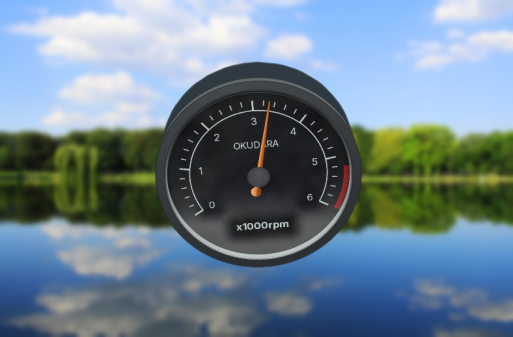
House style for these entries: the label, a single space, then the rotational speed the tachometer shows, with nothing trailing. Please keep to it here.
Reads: 3300 rpm
